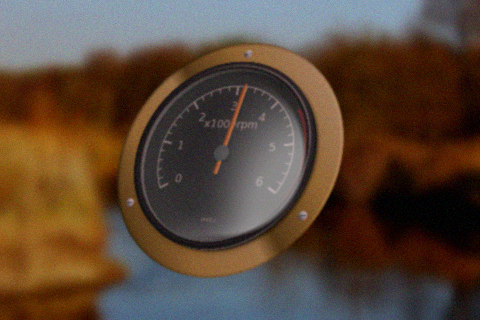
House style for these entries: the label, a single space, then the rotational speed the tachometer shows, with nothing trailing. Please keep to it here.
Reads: 3200 rpm
